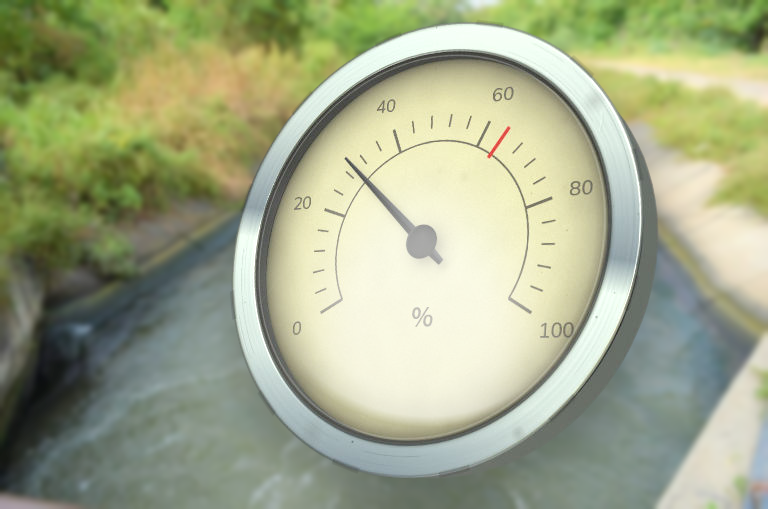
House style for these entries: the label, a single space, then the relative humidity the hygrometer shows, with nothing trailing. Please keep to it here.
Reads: 30 %
